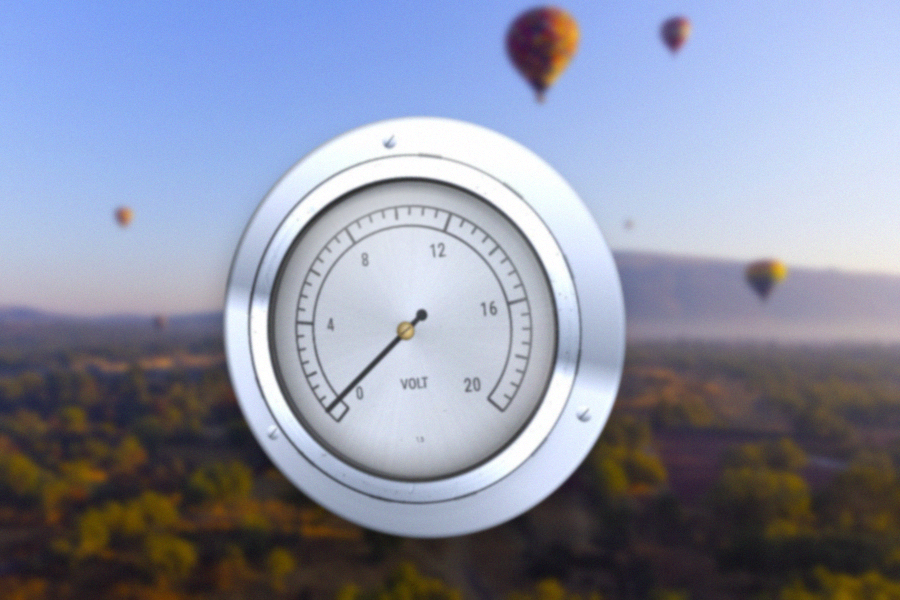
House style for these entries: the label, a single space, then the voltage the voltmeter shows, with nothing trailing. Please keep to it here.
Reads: 0.5 V
